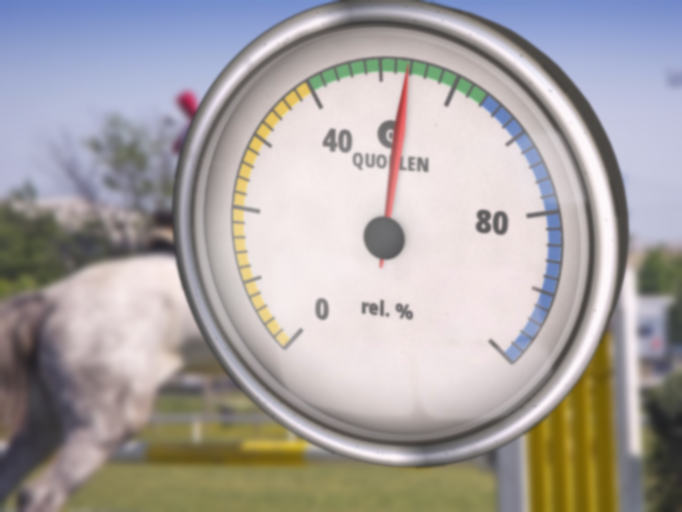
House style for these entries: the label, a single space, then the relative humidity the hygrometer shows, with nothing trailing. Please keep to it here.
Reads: 54 %
